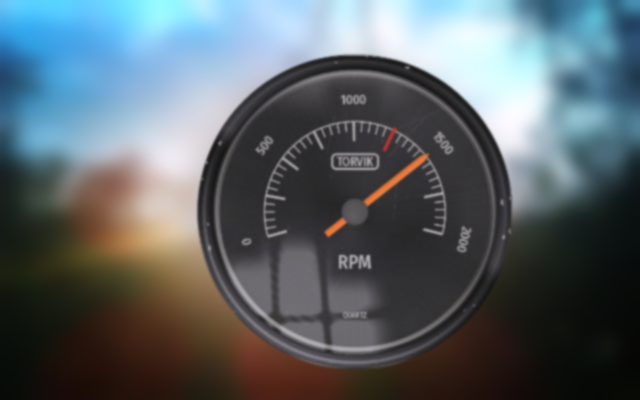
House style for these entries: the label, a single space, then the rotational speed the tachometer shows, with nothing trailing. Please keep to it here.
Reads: 1500 rpm
